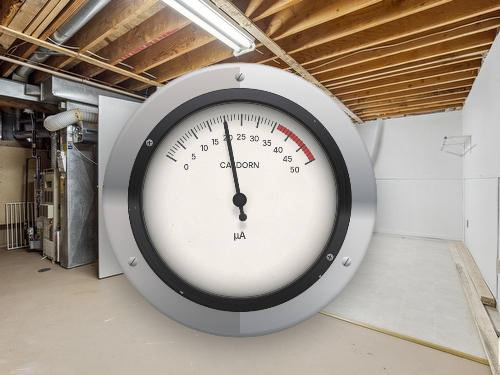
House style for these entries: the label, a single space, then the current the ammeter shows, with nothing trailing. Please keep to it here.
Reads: 20 µA
